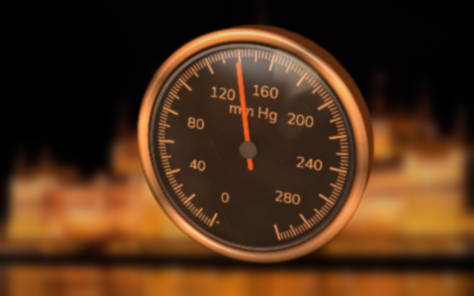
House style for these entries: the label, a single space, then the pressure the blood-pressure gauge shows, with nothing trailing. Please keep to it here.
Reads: 140 mmHg
